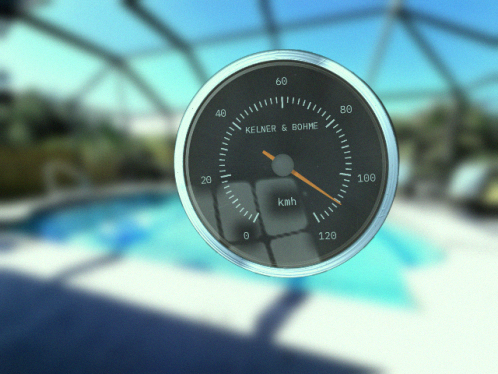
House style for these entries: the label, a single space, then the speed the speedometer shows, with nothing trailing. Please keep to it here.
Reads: 110 km/h
